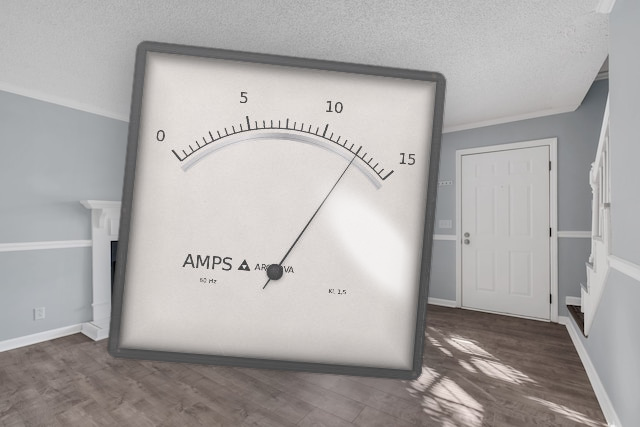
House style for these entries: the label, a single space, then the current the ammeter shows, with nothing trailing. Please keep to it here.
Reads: 12.5 A
